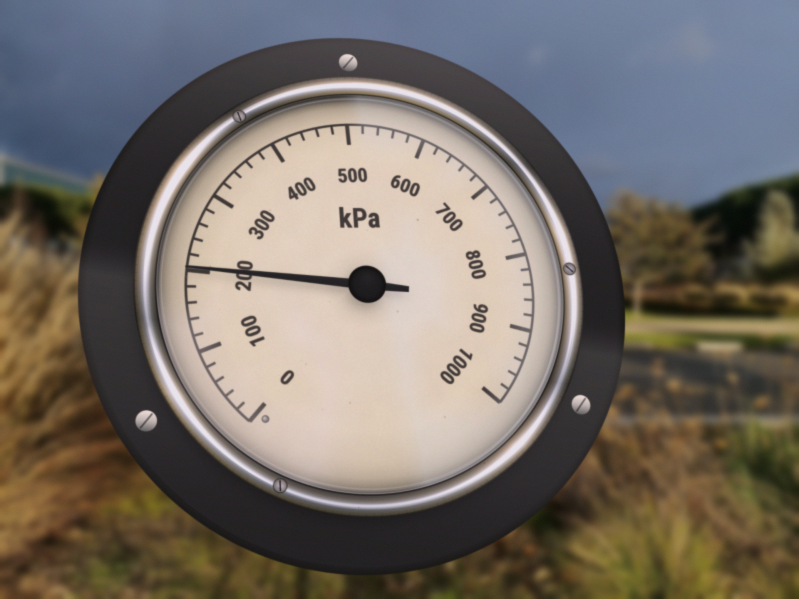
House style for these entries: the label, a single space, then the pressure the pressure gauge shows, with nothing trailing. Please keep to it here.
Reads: 200 kPa
